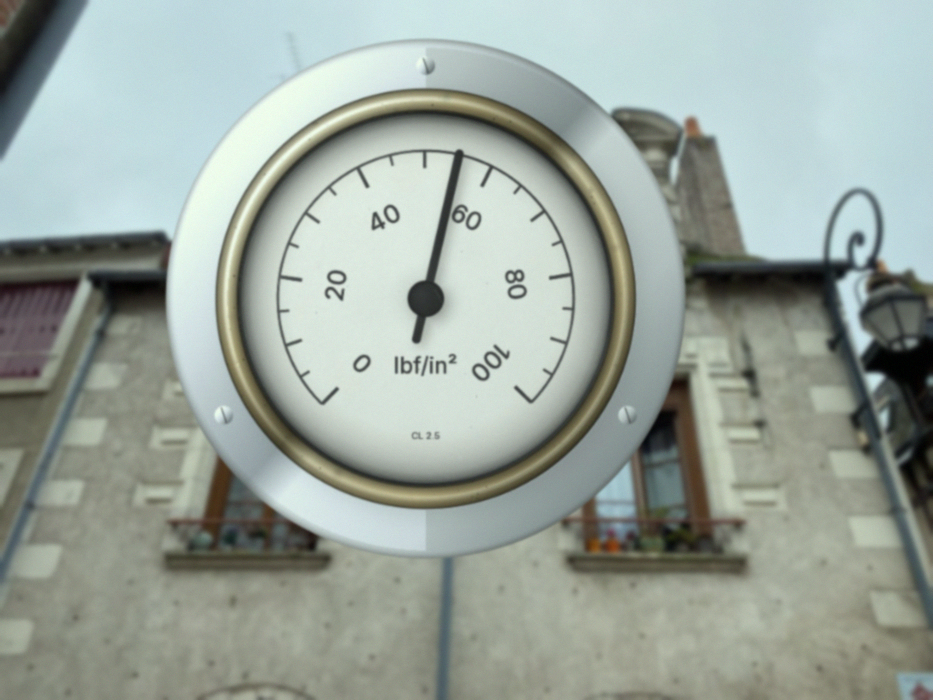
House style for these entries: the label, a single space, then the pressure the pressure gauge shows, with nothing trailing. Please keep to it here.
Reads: 55 psi
